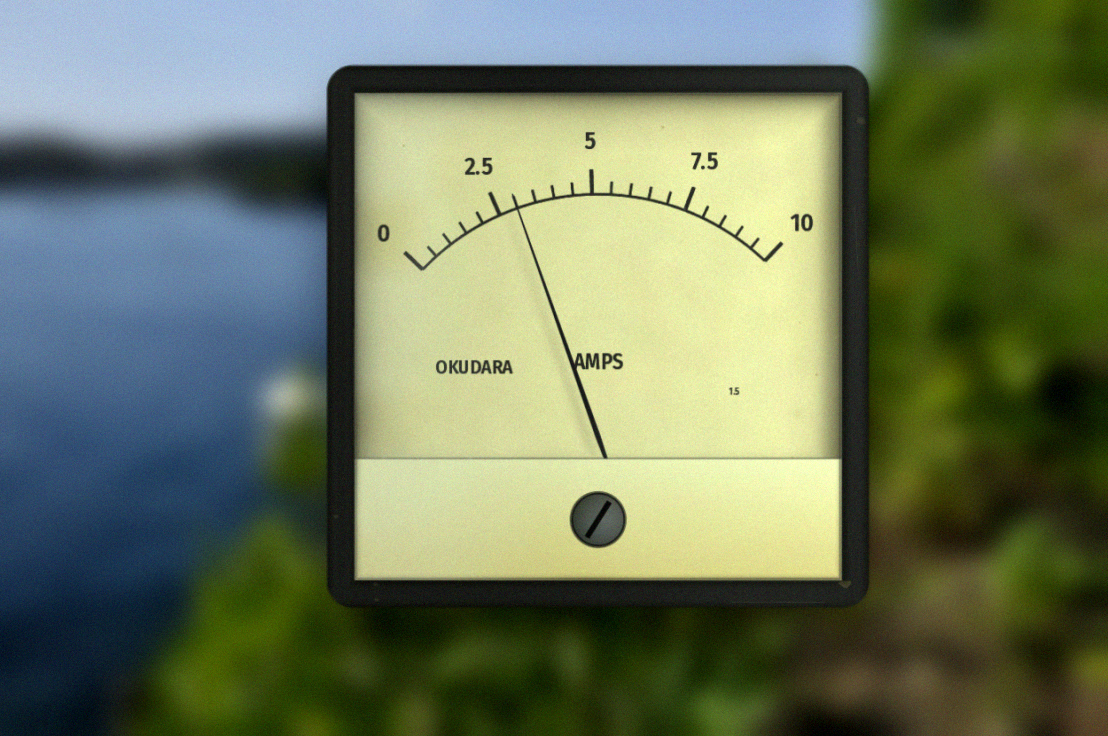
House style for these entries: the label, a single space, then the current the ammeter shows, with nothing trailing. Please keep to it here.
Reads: 3 A
